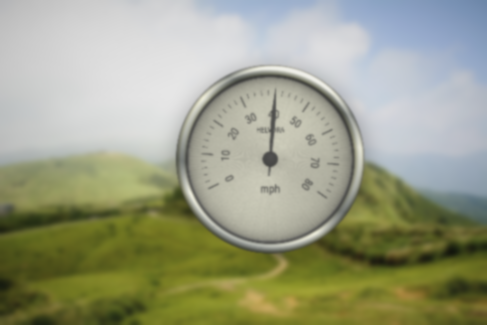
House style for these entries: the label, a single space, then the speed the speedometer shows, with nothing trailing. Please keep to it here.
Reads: 40 mph
